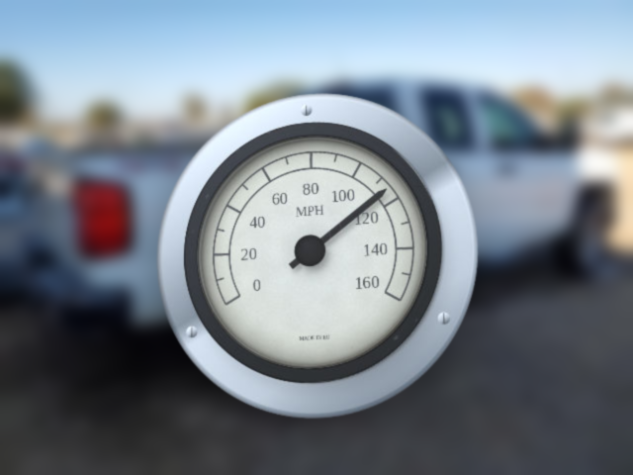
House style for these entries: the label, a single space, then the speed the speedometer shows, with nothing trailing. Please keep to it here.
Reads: 115 mph
